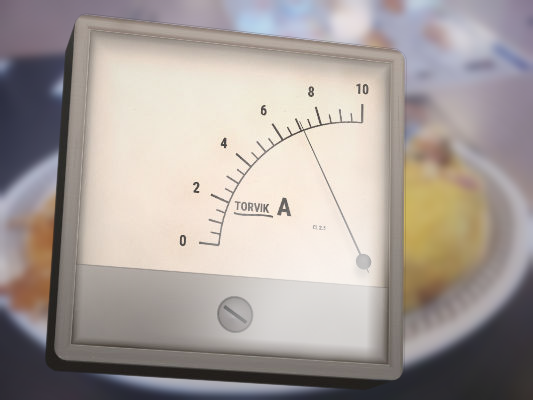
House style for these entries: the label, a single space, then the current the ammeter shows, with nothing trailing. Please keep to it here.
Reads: 7 A
